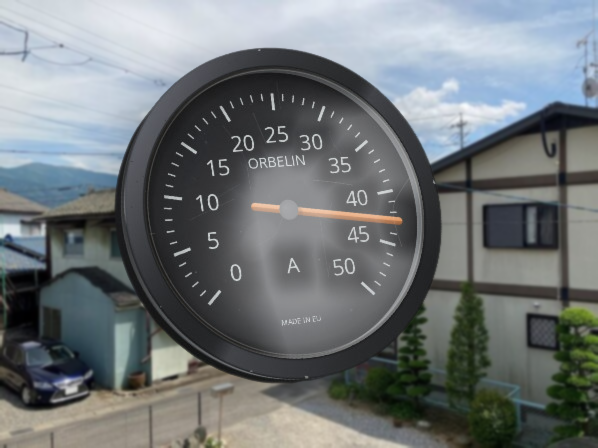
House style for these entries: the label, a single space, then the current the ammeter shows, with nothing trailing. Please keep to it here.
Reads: 43 A
